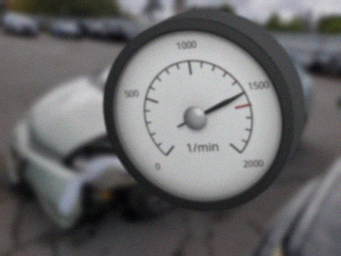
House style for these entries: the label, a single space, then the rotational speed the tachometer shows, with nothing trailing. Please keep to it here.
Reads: 1500 rpm
